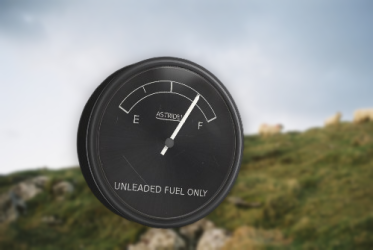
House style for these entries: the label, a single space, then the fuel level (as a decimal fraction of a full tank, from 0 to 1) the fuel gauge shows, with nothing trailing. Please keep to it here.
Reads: 0.75
